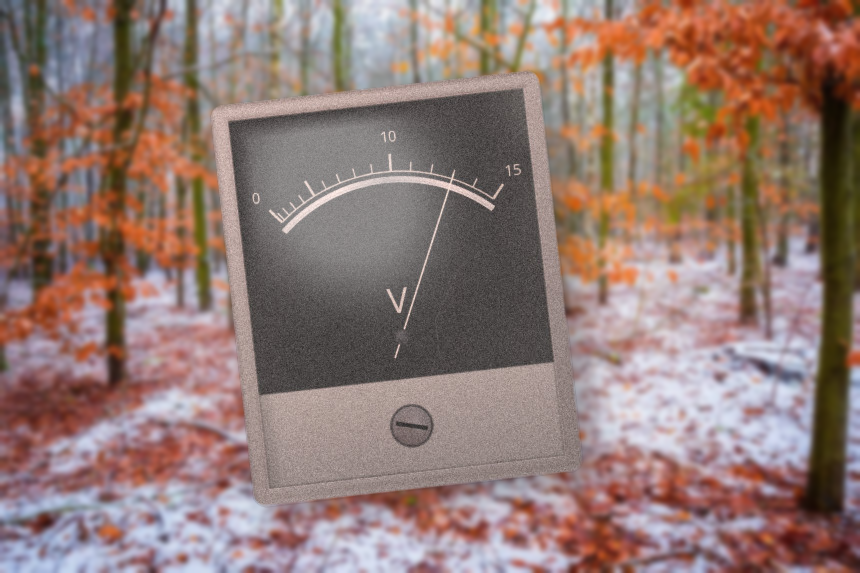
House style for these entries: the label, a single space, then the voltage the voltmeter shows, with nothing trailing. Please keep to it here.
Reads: 13 V
